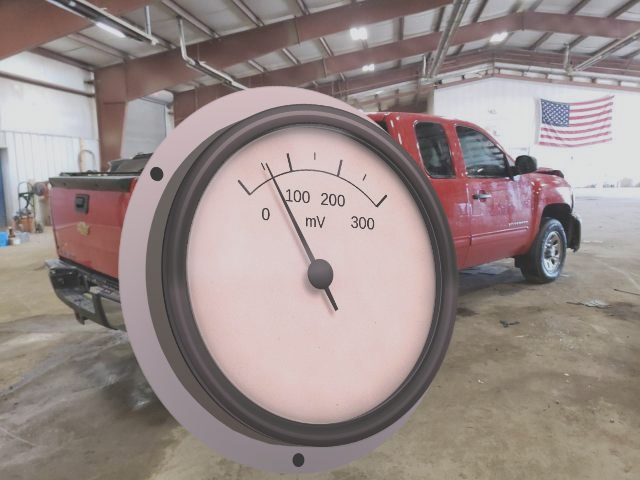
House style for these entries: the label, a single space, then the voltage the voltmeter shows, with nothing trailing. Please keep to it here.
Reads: 50 mV
